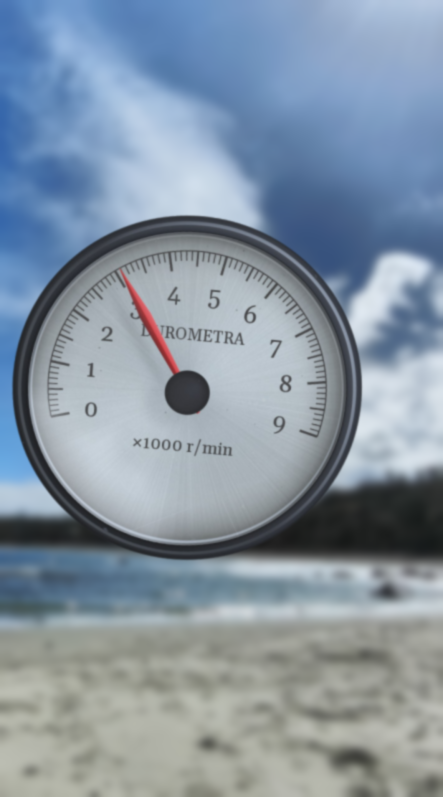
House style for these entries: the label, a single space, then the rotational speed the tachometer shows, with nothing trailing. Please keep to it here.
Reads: 3100 rpm
